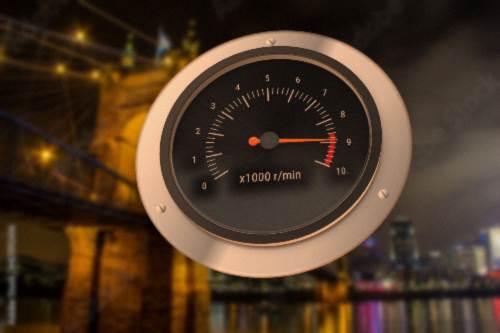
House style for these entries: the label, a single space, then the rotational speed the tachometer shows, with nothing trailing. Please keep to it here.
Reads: 9000 rpm
